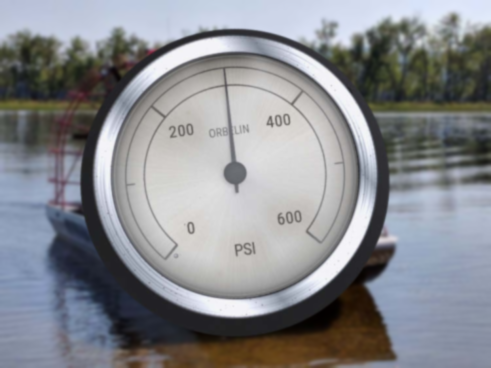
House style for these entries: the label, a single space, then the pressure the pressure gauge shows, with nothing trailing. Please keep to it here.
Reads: 300 psi
